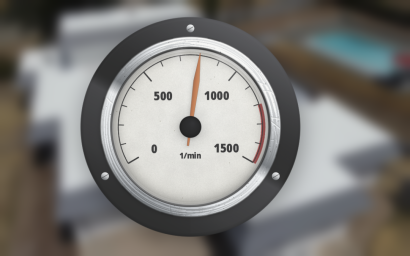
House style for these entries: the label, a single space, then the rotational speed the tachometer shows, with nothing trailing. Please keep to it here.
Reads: 800 rpm
